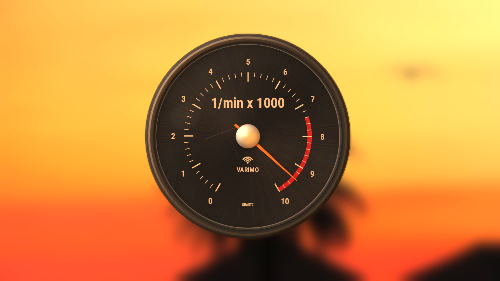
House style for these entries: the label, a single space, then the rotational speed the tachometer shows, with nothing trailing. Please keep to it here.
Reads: 9400 rpm
